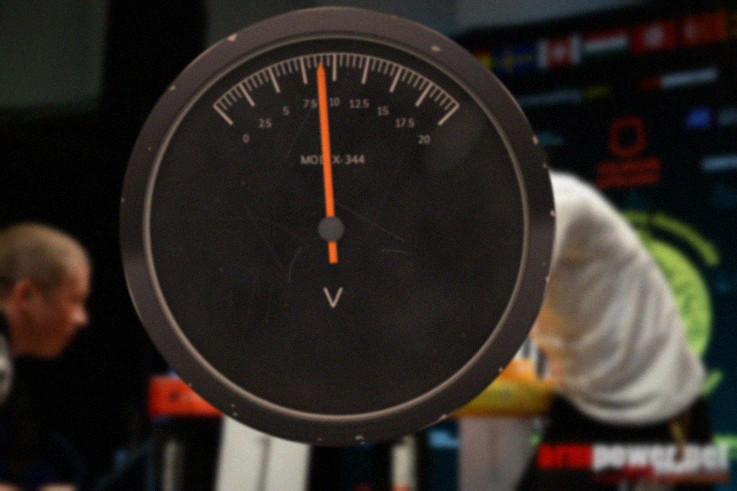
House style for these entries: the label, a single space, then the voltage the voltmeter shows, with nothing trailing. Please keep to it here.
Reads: 9 V
